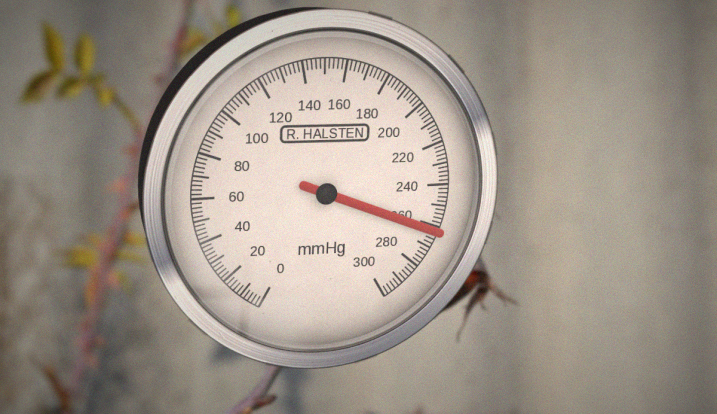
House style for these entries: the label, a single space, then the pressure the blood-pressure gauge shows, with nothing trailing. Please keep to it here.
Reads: 262 mmHg
